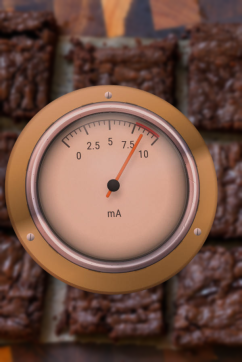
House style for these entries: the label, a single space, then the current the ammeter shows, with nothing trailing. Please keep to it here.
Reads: 8.5 mA
